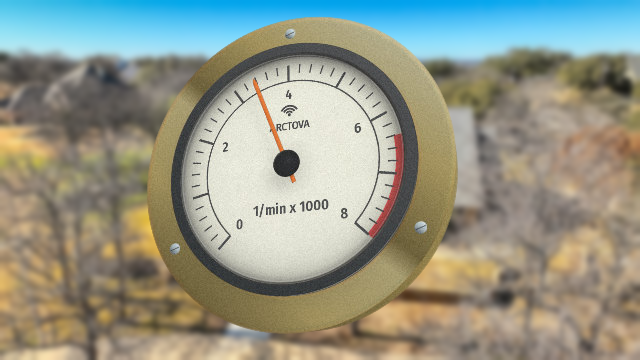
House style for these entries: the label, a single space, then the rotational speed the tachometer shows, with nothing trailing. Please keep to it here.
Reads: 3400 rpm
